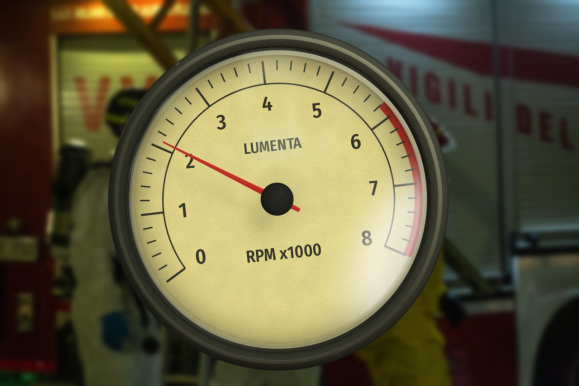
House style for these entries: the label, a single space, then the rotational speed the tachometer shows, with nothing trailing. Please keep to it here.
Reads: 2100 rpm
